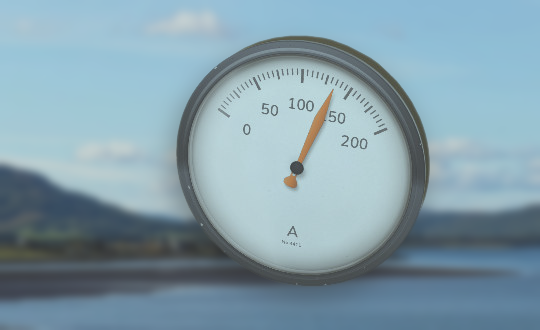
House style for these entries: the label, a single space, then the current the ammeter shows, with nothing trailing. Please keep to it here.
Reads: 135 A
